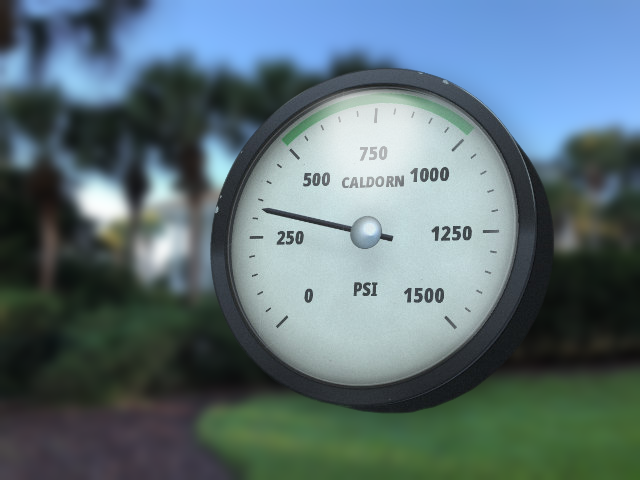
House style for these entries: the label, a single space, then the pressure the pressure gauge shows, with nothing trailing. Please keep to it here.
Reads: 325 psi
